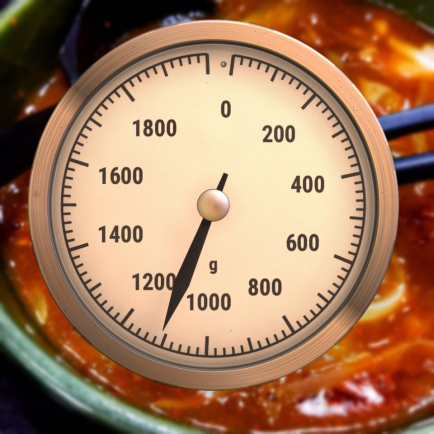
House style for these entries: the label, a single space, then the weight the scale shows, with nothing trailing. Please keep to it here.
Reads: 1110 g
